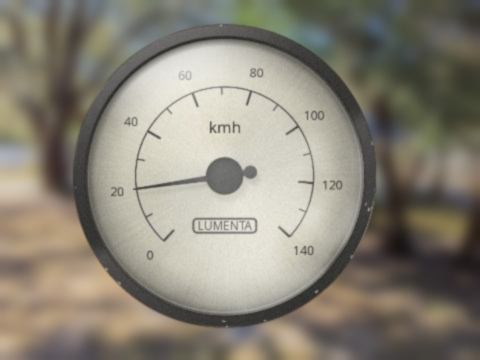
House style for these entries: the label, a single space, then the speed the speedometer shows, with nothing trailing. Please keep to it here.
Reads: 20 km/h
